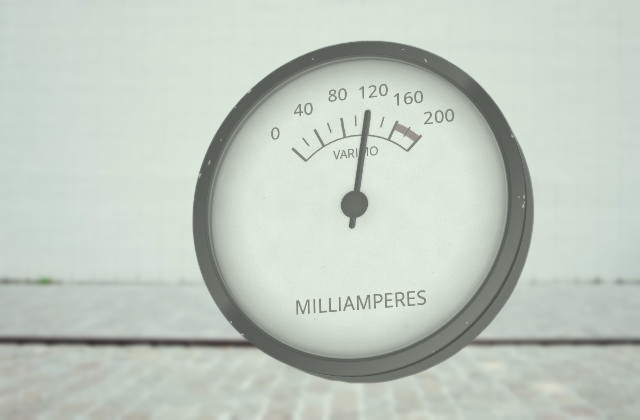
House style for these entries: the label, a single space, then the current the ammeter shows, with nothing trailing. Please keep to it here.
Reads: 120 mA
